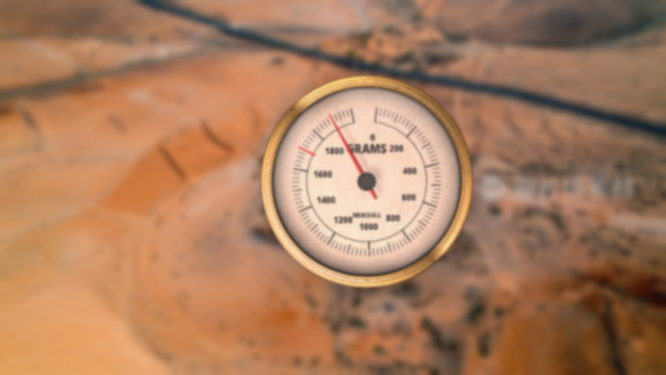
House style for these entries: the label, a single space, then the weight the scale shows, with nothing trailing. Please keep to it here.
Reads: 1900 g
